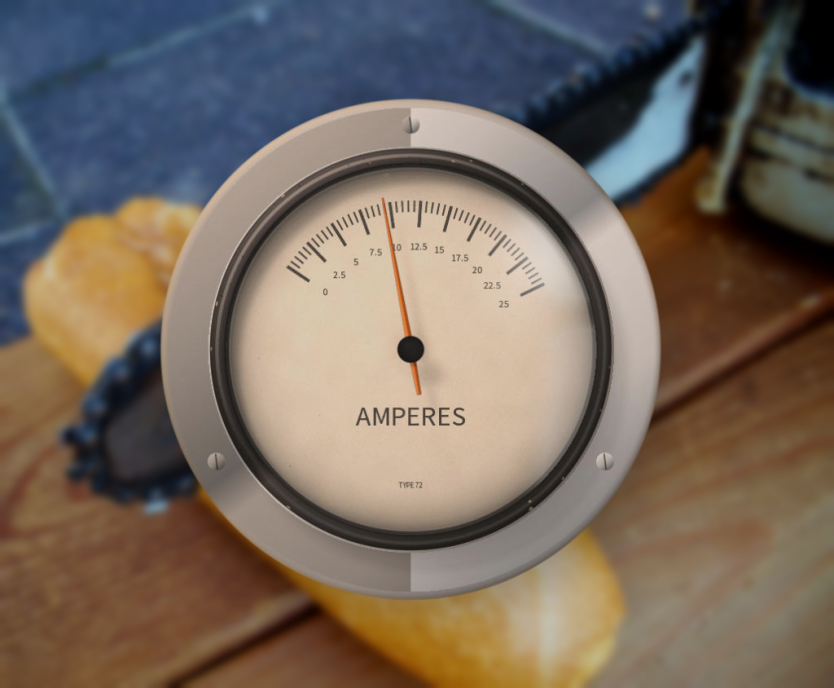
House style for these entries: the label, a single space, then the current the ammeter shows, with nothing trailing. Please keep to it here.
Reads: 9.5 A
